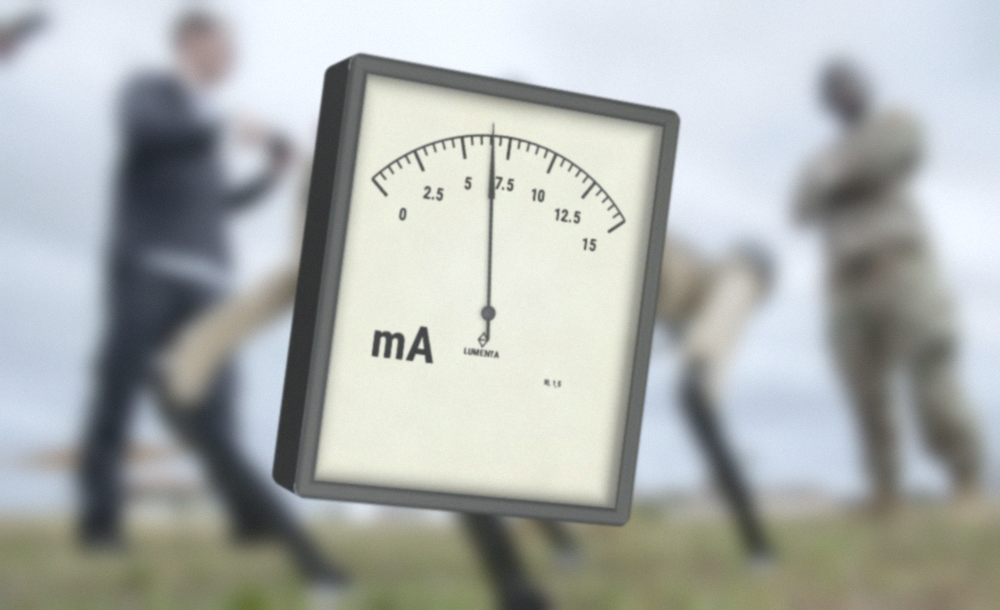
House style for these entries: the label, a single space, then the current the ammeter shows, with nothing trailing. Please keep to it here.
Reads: 6.5 mA
